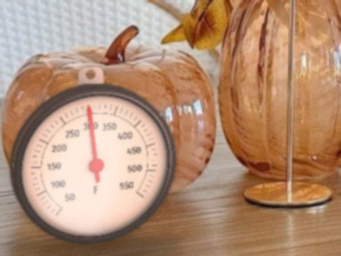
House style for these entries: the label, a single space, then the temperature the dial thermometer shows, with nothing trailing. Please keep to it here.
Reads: 300 °F
